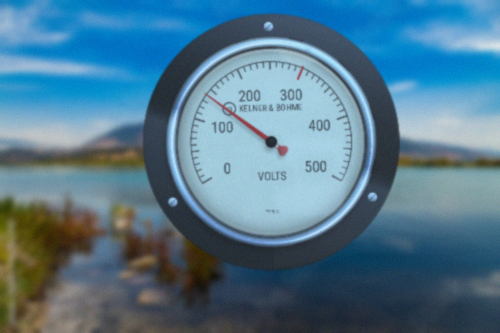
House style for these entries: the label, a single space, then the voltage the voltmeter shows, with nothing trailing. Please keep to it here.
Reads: 140 V
